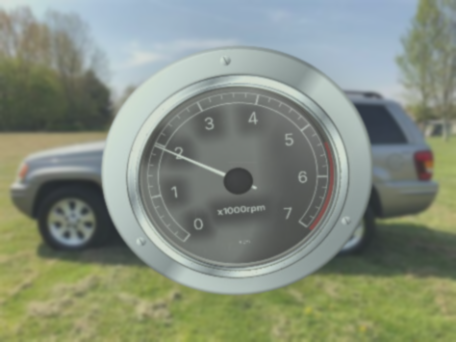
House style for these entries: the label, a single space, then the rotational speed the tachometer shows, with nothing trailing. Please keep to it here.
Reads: 2000 rpm
